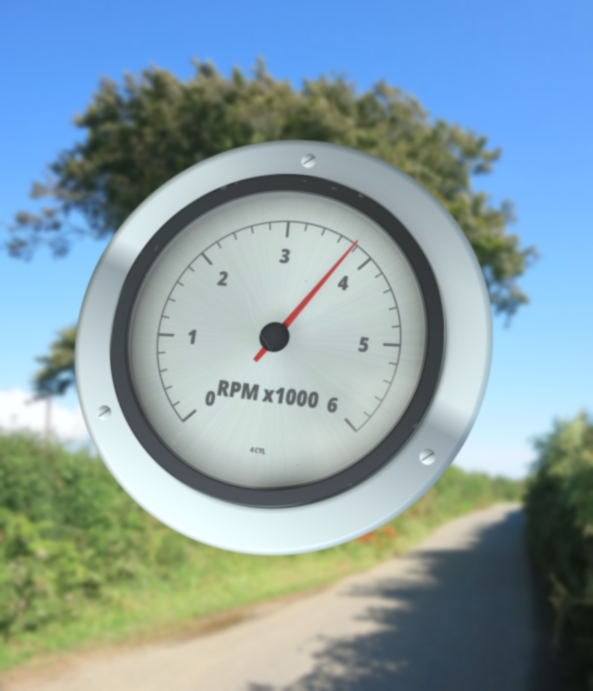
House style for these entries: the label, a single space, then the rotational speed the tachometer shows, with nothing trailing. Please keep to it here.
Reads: 3800 rpm
